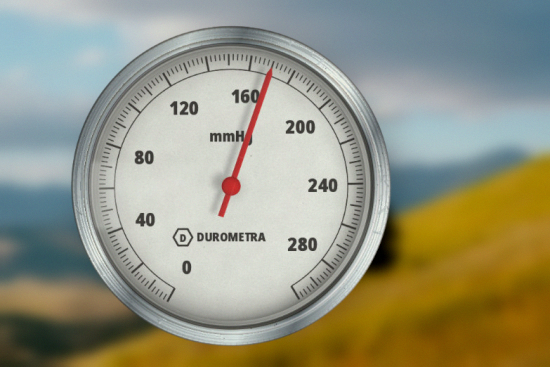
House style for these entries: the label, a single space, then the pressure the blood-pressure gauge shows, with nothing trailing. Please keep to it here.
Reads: 170 mmHg
